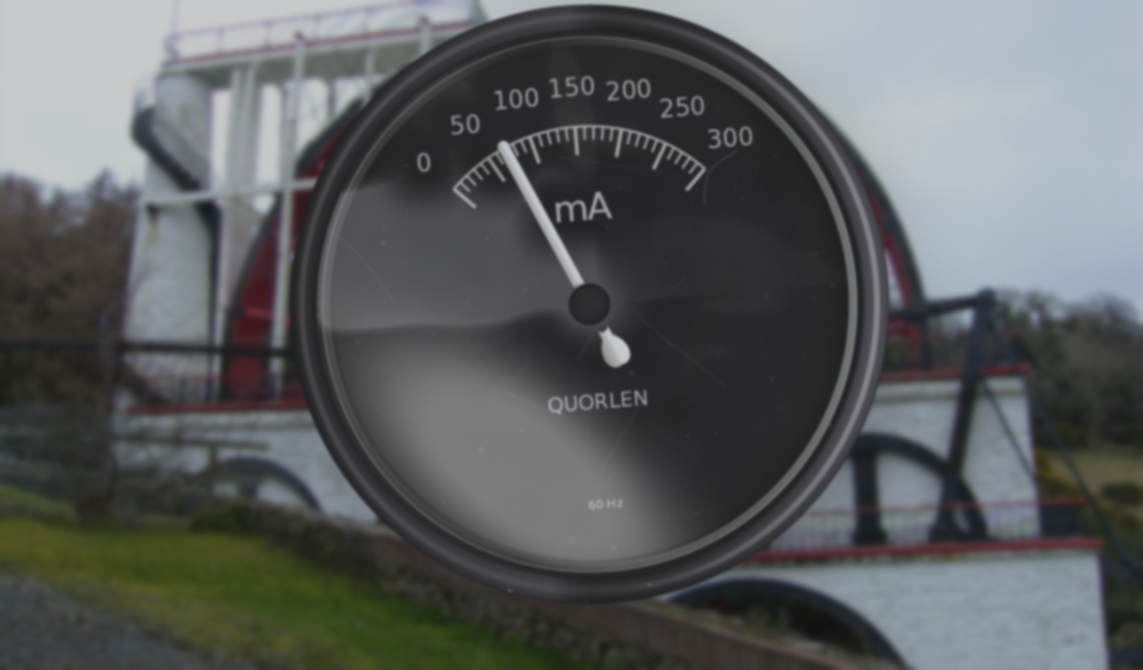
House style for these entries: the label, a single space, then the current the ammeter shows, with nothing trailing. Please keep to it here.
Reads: 70 mA
